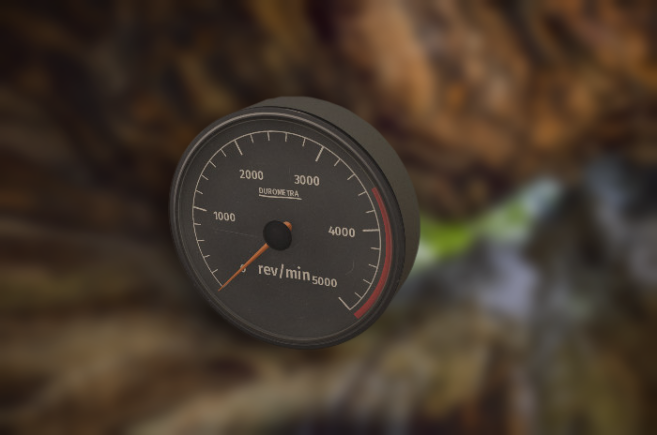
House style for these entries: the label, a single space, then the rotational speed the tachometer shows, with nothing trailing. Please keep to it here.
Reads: 0 rpm
